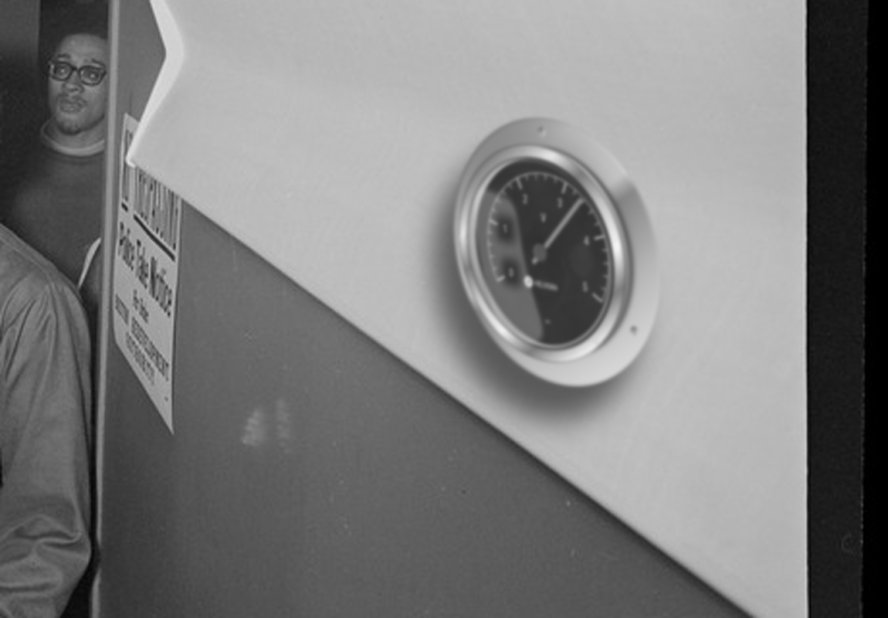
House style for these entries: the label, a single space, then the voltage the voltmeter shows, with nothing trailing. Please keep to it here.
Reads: 3.4 V
